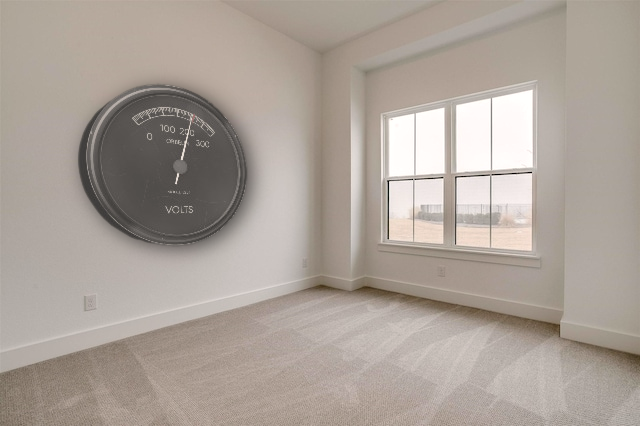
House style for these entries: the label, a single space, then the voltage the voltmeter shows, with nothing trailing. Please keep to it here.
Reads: 200 V
